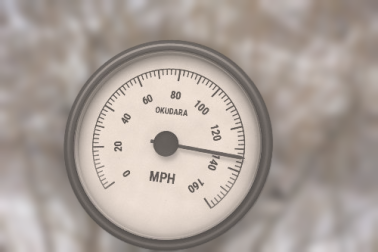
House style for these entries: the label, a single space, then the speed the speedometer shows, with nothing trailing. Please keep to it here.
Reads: 134 mph
